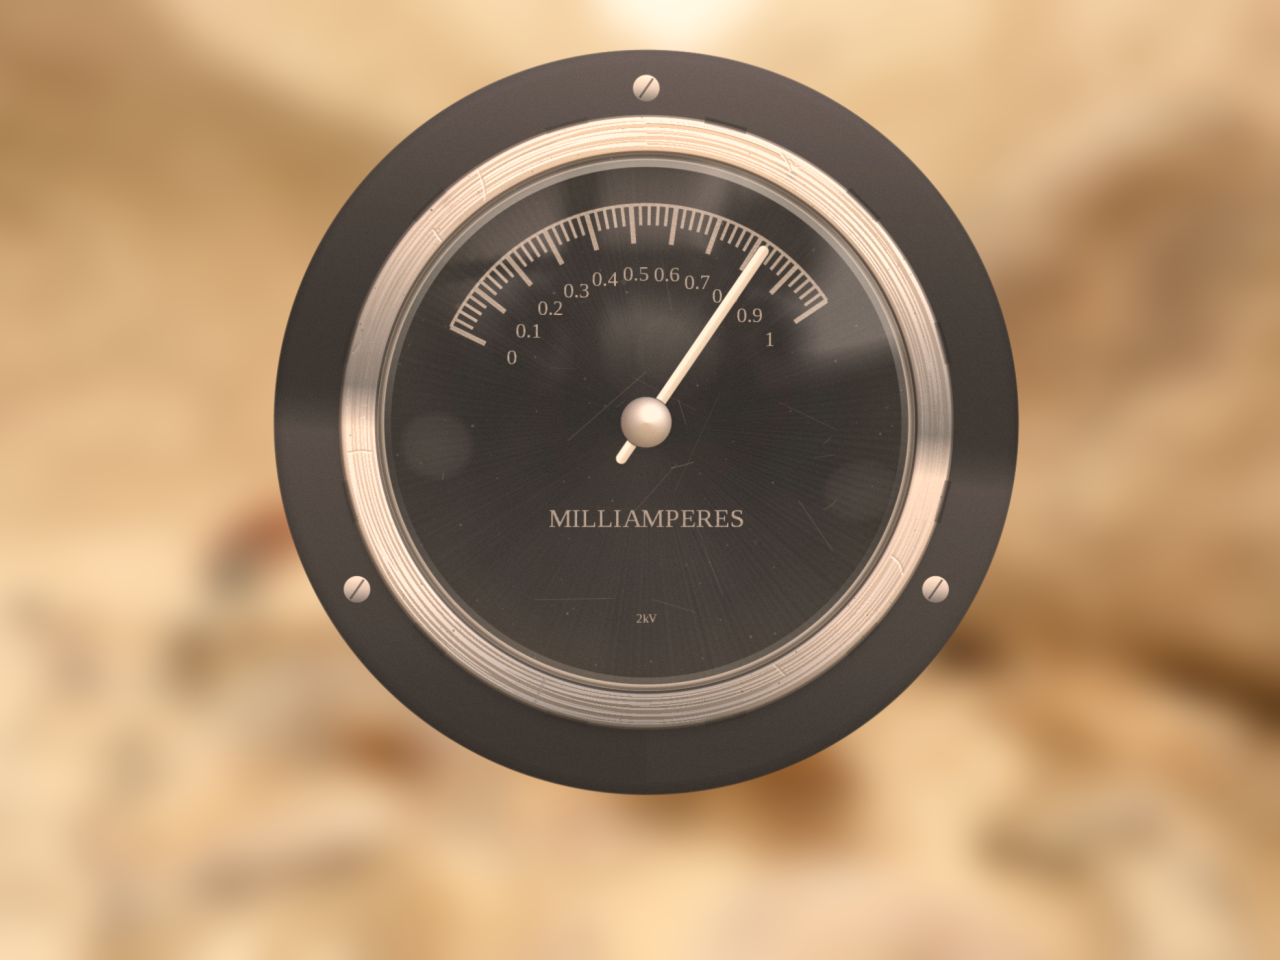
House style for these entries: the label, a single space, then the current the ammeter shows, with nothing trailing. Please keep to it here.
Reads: 0.82 mA
